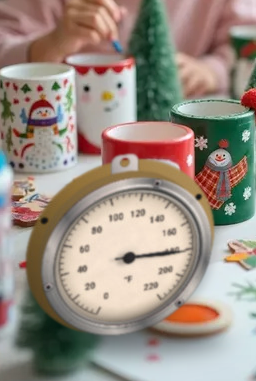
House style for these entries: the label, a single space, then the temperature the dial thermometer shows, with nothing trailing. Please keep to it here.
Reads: 180 °F
